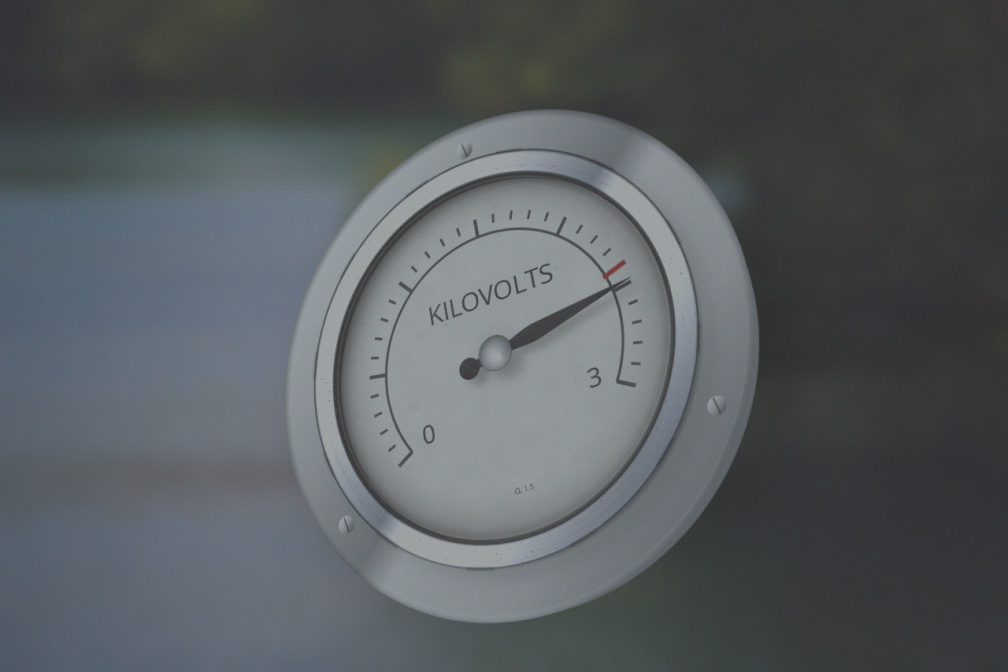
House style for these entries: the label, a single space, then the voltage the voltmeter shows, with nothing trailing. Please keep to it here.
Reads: 2.5 kV
